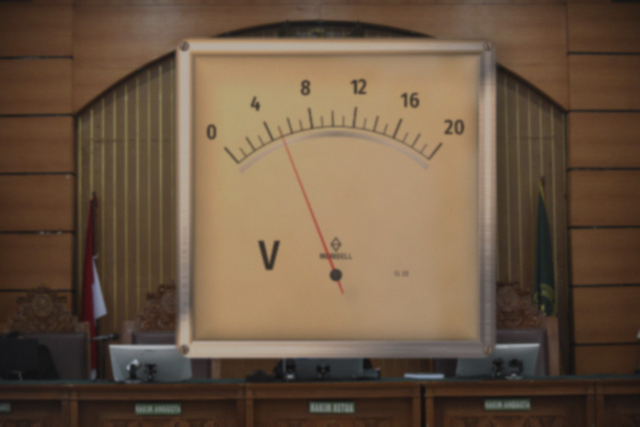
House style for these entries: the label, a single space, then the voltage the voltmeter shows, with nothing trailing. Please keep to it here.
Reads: 5 V
